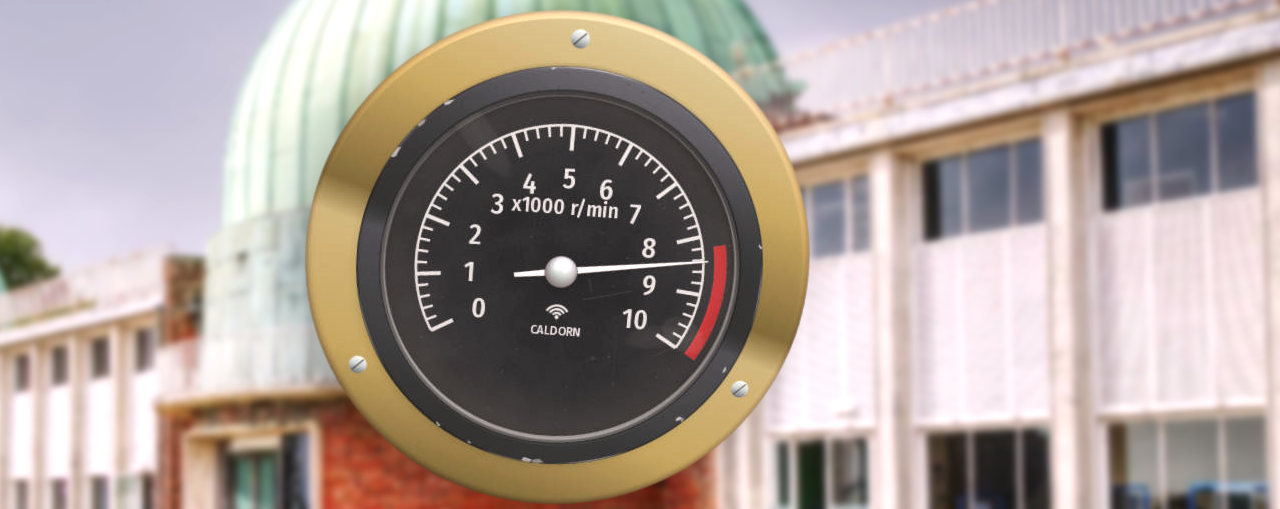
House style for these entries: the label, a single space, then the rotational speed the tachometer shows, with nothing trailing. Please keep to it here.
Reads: 8400 rpm
